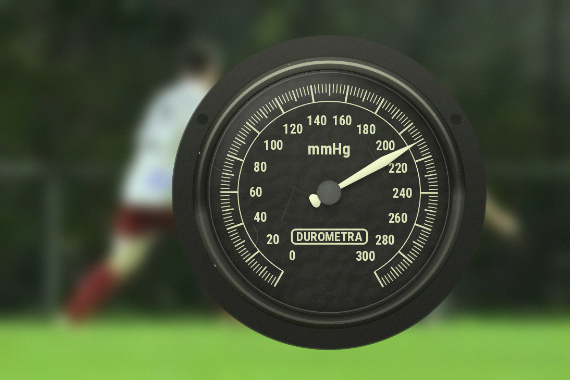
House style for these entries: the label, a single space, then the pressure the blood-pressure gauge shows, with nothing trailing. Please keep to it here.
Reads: 210 mmHg
